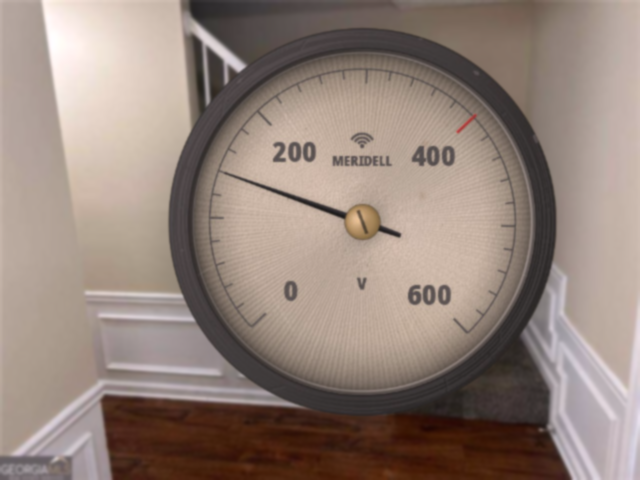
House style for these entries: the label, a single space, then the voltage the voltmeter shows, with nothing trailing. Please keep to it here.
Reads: 140 V
